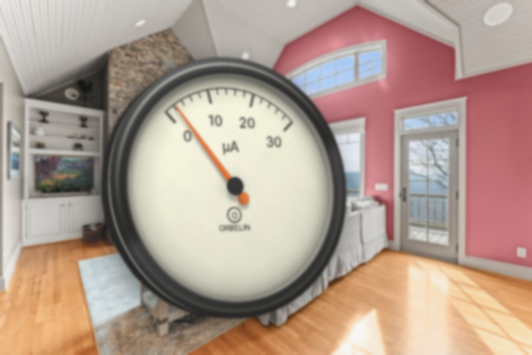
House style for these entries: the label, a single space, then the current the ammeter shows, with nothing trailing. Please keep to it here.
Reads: 2 µA
